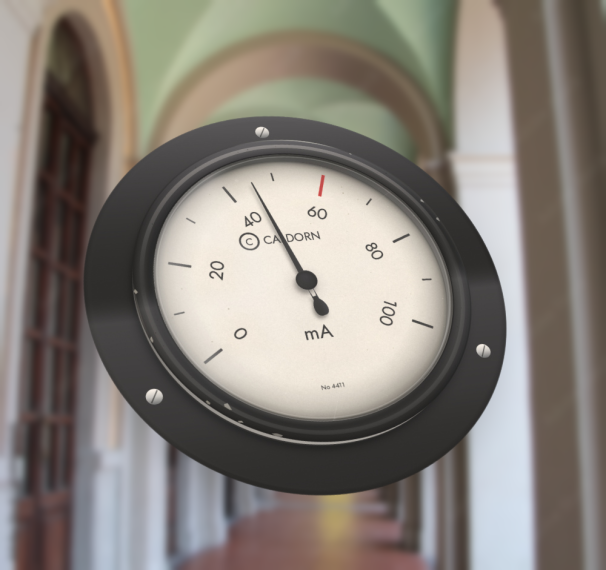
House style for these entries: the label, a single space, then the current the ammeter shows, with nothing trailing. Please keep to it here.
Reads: 45 mA
